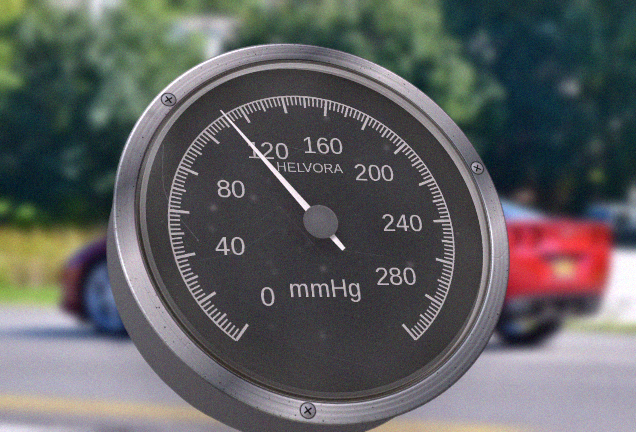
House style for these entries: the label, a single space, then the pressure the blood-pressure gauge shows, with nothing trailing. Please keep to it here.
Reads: 110 mmHg
